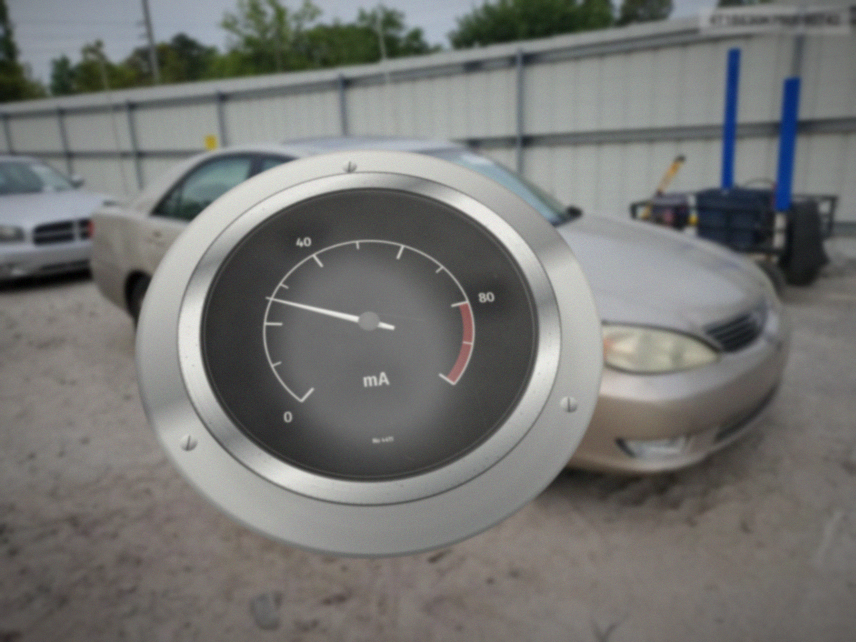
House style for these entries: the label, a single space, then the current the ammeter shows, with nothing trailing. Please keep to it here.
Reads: 25 mA
